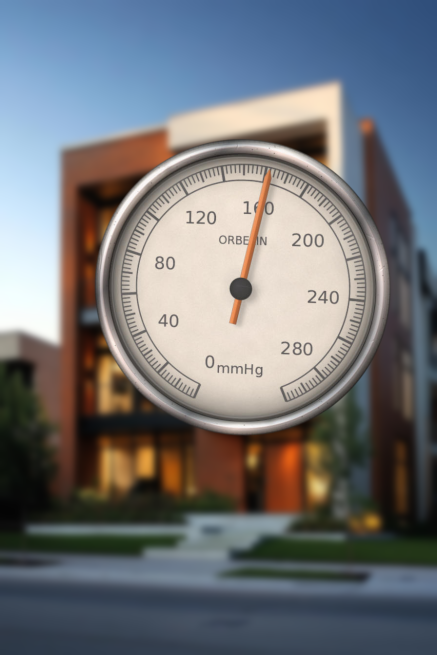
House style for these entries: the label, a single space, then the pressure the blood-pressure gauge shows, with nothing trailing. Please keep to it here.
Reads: 162 mmHg
